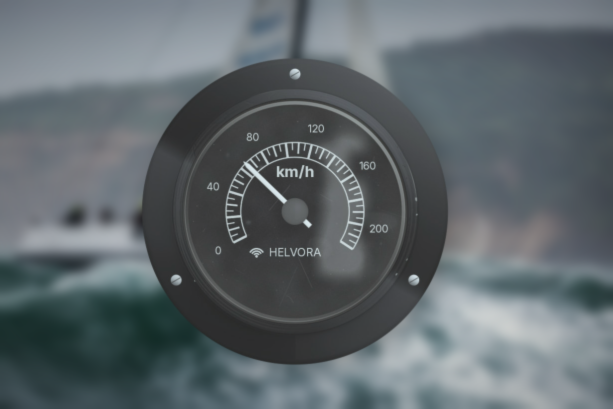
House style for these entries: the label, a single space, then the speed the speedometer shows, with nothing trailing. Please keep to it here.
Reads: 65 km/h
